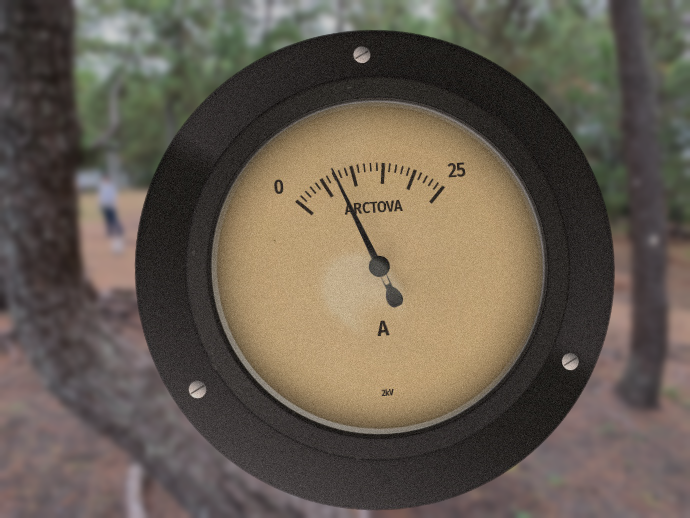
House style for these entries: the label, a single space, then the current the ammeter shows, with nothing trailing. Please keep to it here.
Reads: 7 A
